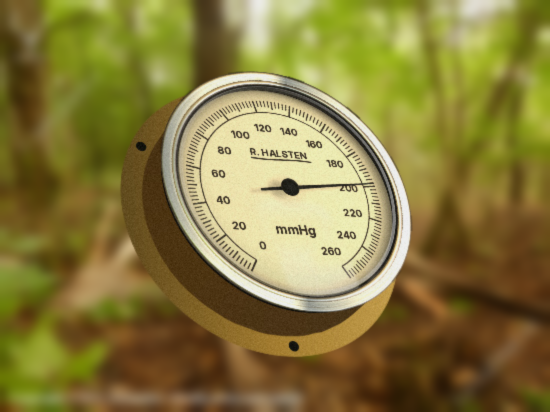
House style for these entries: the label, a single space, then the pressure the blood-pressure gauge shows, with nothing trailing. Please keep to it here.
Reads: 200 mmHg
